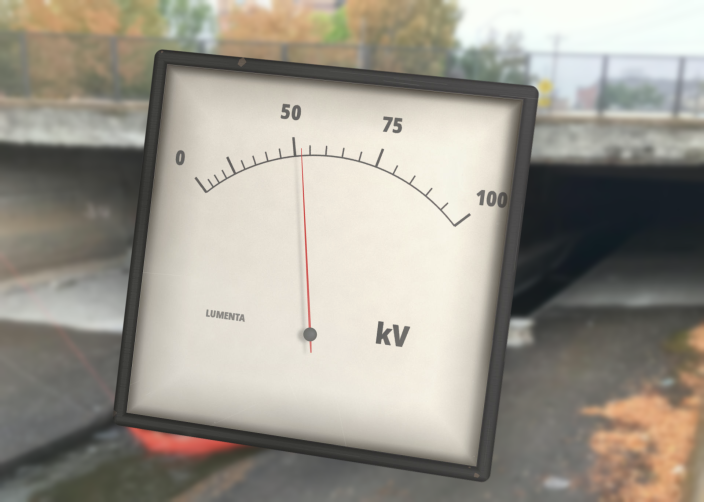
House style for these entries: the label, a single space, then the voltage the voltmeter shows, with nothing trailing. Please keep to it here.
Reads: 52.5 kV
